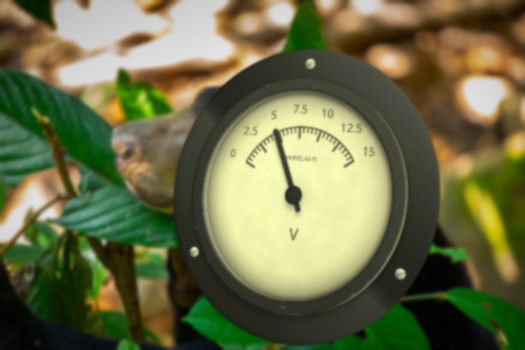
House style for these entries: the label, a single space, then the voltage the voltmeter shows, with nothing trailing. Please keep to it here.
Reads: 5 V
